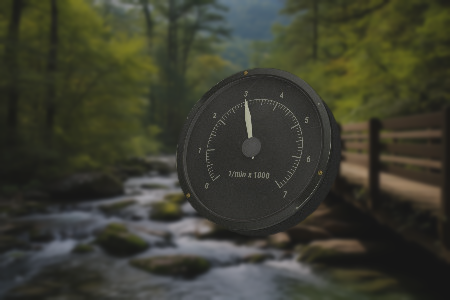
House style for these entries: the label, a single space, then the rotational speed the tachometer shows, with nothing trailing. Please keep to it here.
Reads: 3000 rpm
